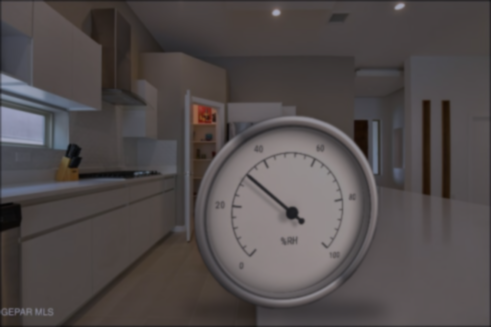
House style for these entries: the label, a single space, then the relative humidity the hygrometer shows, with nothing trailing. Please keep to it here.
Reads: 32 %
